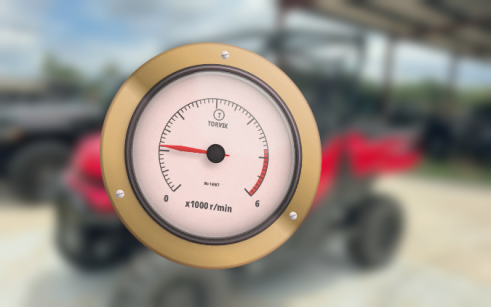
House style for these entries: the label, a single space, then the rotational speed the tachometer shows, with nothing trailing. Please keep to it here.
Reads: 1100 rpm
